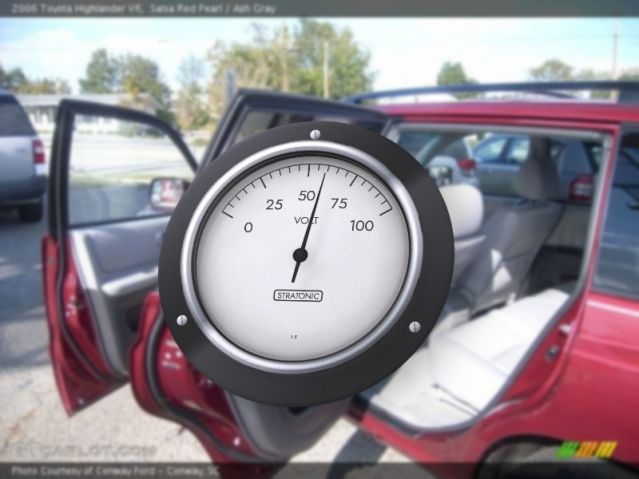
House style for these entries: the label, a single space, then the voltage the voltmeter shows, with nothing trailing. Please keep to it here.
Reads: 60 V
